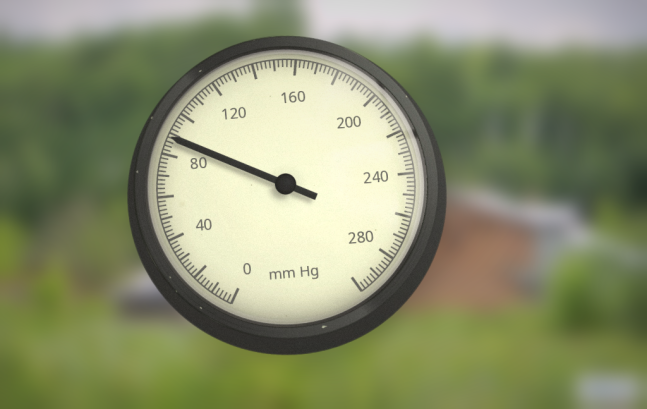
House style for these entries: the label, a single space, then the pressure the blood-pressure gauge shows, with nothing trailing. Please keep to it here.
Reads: 88 mmHg
